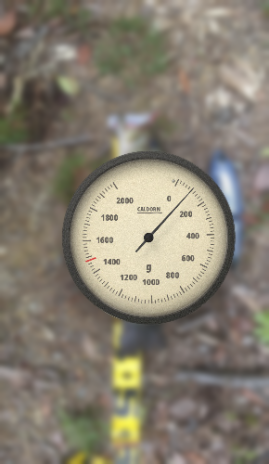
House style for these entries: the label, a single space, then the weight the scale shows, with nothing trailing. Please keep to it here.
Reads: 100 g
